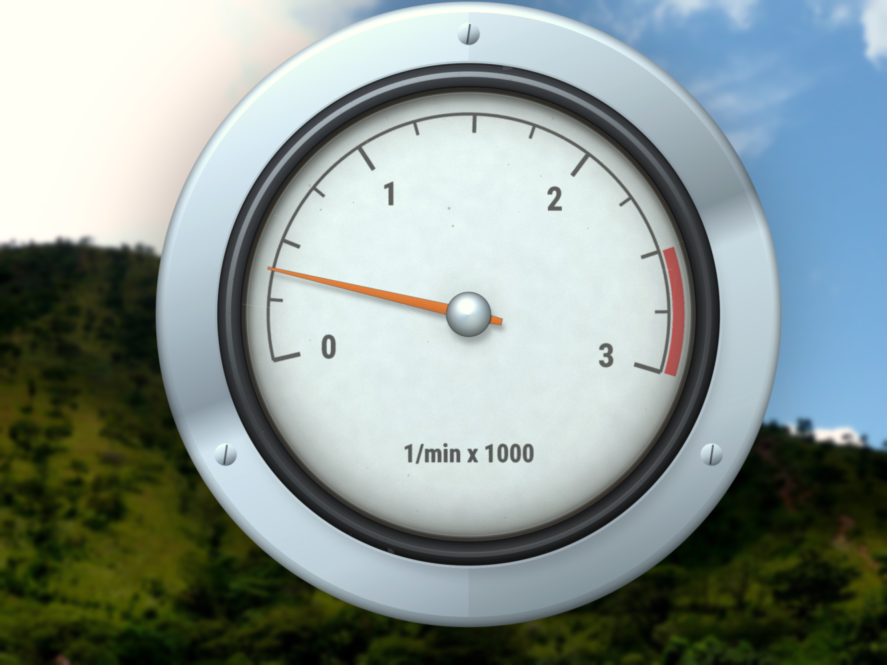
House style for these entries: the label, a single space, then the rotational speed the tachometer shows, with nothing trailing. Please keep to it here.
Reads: 375 rpm
